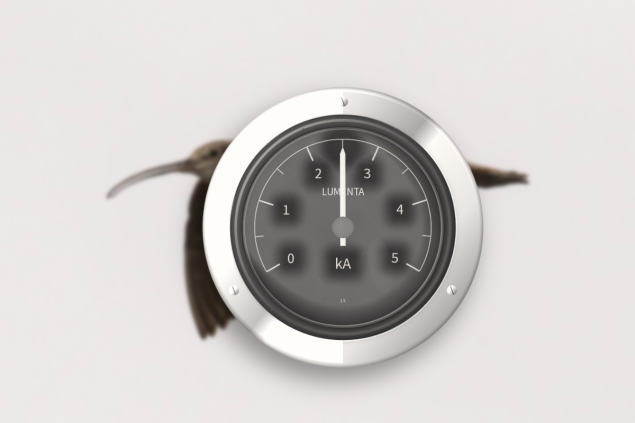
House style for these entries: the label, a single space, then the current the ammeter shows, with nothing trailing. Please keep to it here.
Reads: 2.5 kA
